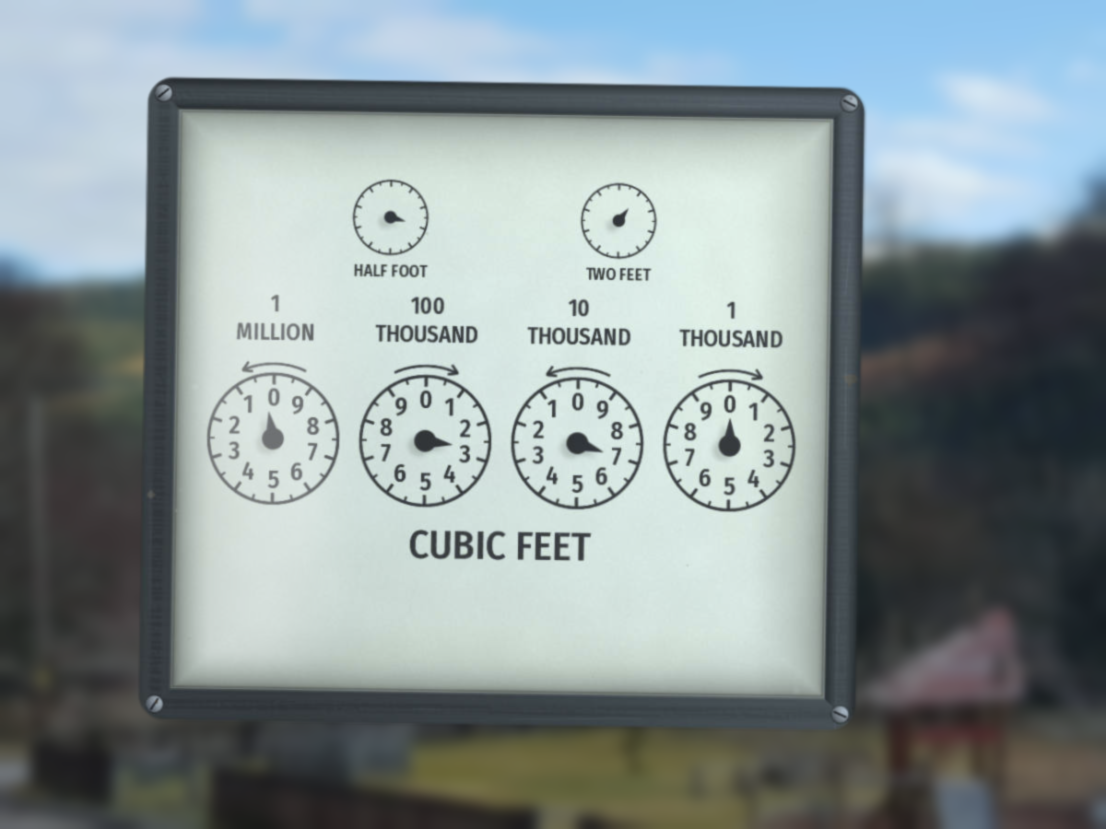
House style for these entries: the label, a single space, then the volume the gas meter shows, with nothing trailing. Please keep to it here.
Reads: 27000 ft³
